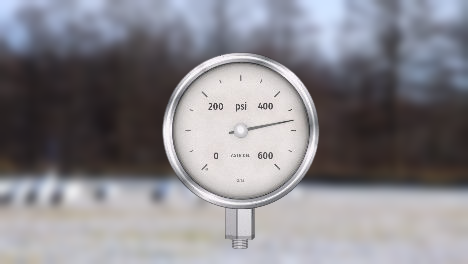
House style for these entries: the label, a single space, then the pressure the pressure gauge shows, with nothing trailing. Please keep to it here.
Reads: 475 psi
